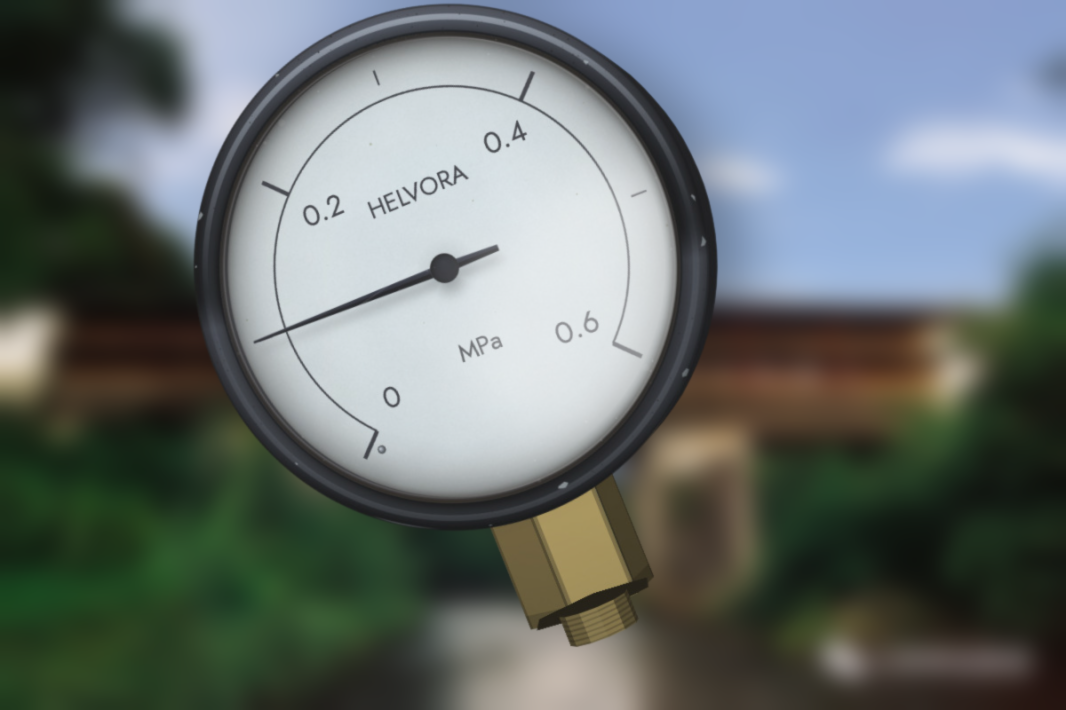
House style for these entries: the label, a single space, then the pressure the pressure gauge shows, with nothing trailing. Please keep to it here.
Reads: 0.1 MPa
